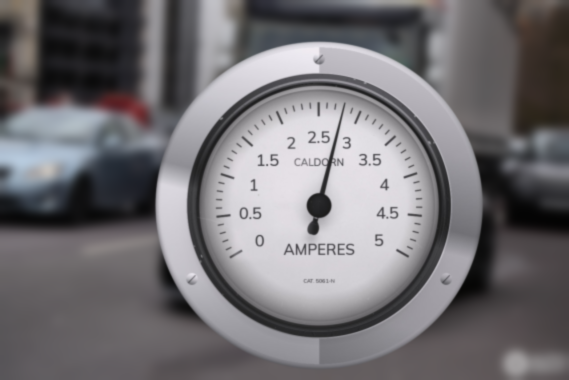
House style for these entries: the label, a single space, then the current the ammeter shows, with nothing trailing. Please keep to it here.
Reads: 2.8 A
